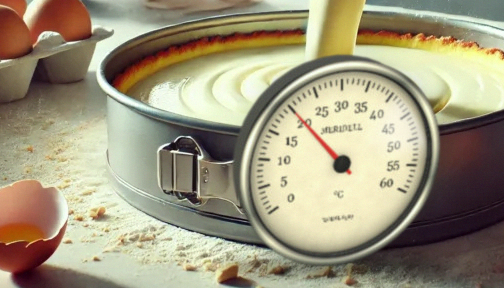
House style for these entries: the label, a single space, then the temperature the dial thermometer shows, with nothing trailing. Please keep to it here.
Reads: 20 °C
